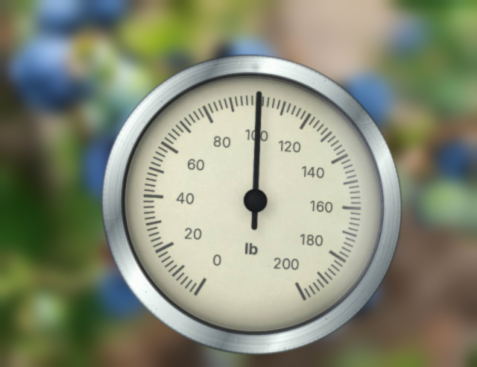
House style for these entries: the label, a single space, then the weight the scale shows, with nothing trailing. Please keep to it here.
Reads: 100 lb
